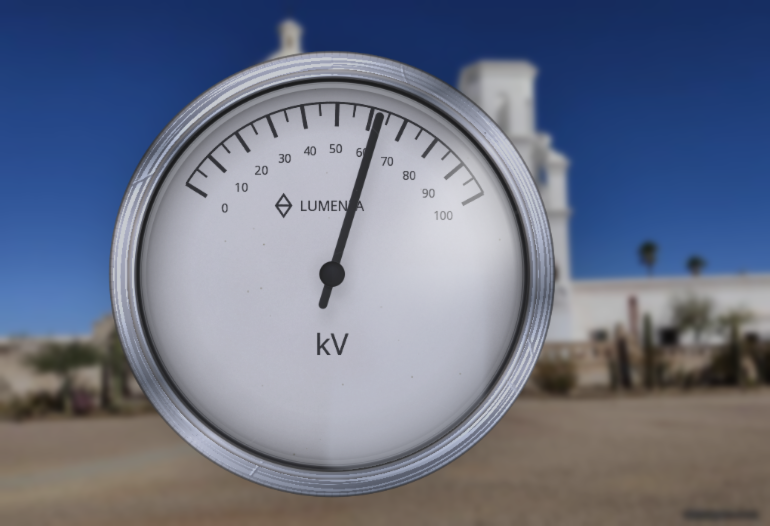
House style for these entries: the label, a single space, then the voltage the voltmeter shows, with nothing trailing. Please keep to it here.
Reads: 62.5 kV
